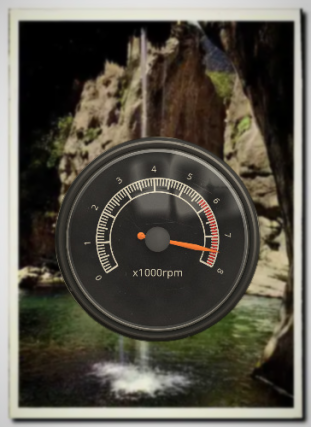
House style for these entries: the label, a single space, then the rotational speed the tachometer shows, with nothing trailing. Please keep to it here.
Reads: 7500 rpm
